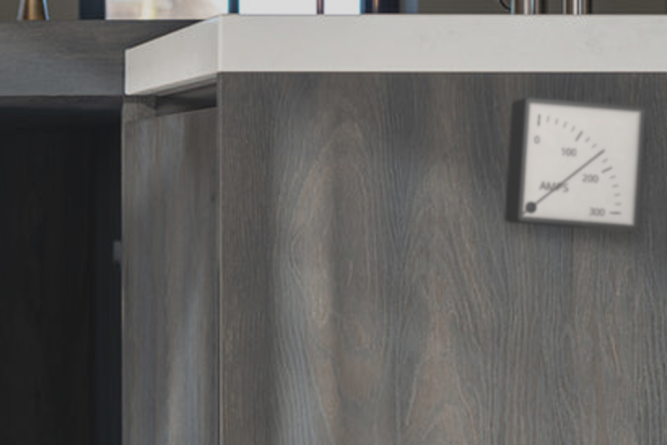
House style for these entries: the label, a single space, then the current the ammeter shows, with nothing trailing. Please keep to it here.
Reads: 160 A
